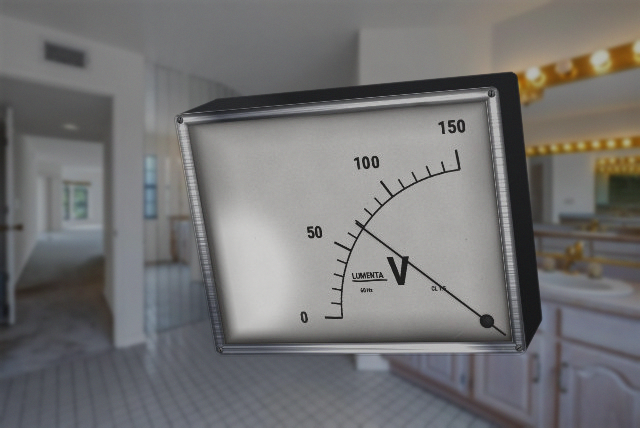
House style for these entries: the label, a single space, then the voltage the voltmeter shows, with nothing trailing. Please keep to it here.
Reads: 70 V
